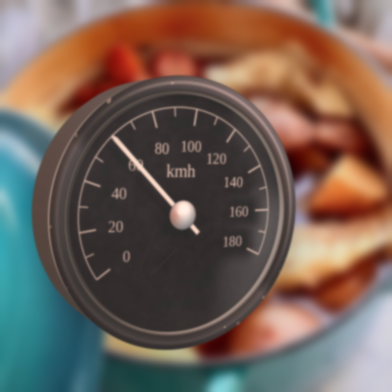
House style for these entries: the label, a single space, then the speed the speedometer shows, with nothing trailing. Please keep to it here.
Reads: 60 km/h
